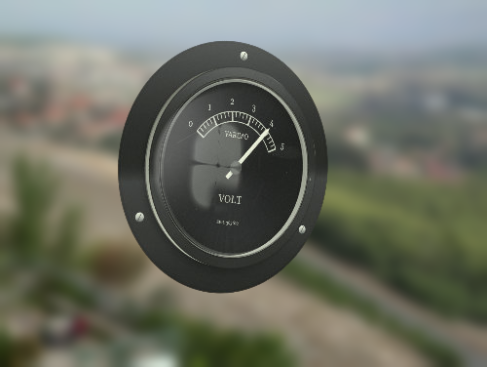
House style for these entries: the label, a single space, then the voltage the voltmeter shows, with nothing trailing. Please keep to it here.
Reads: 4 V
